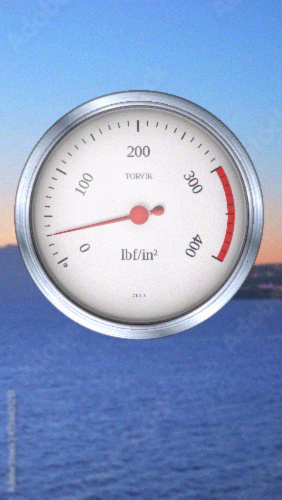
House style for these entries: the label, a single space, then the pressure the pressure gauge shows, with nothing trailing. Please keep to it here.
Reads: 30 psi
